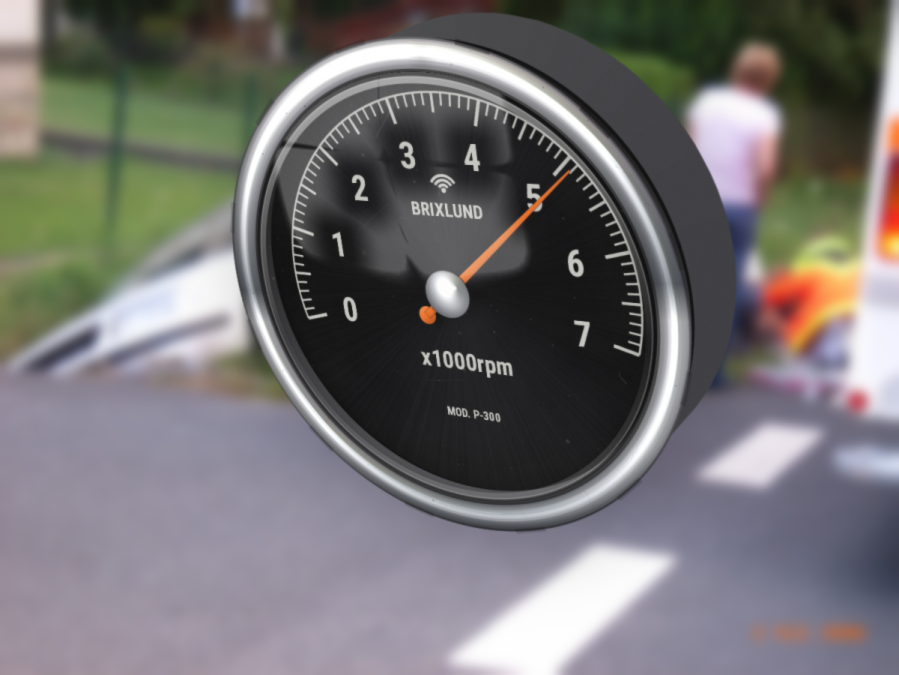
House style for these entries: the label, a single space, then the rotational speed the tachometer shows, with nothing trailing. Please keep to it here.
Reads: 5100 rpm
